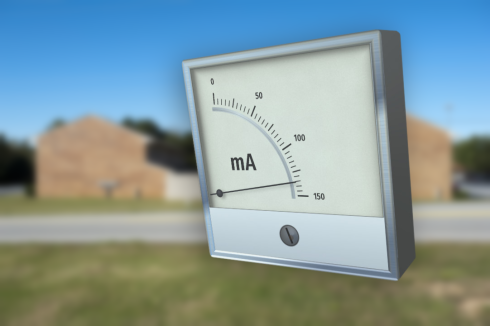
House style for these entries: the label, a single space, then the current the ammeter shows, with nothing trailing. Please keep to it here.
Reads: 135 mA
